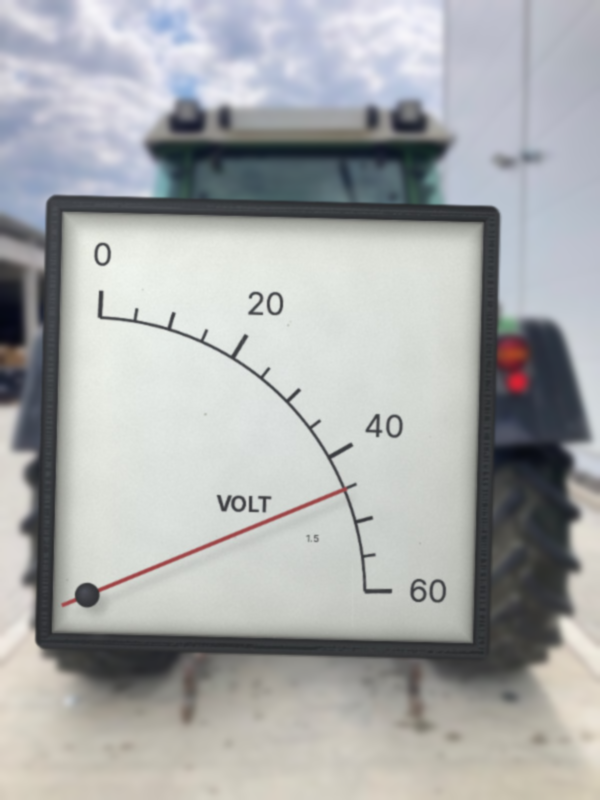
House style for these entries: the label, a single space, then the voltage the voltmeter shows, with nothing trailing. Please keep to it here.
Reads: 45 V
